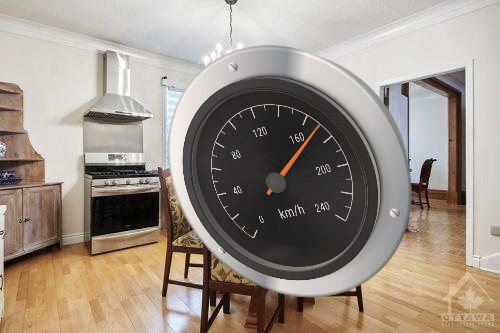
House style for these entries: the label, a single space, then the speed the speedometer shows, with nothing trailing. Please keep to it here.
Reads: 170 km/h
